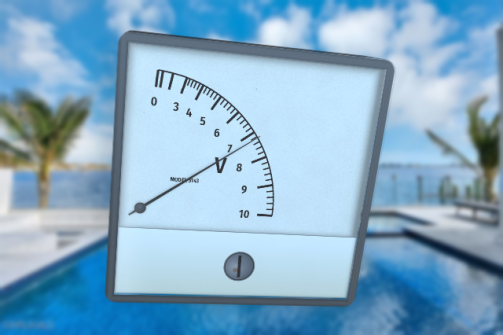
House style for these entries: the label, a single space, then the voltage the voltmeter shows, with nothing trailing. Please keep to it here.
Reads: 7.2 V
